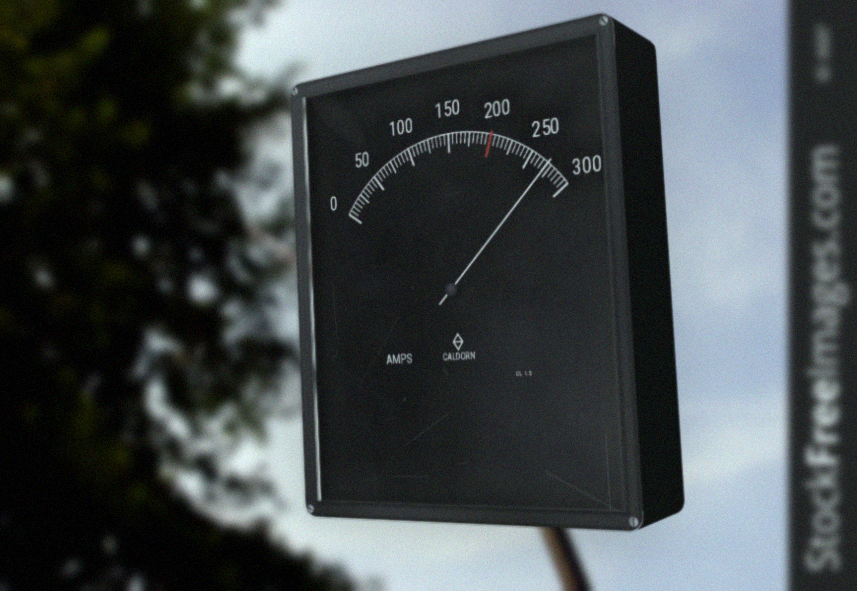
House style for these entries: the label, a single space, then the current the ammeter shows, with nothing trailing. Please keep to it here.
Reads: 275 A
